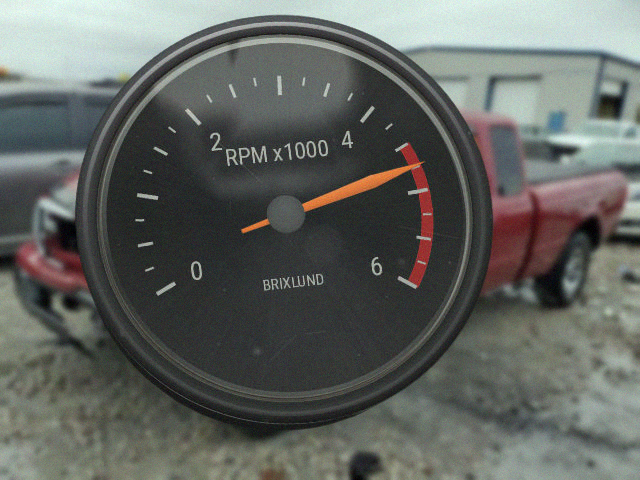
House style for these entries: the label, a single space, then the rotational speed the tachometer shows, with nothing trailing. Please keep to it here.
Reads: 4750 rpm
